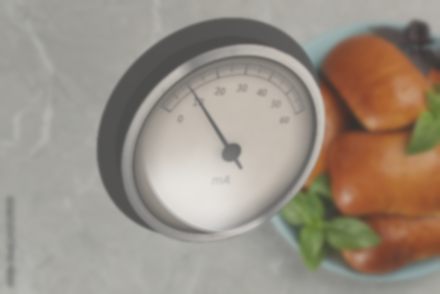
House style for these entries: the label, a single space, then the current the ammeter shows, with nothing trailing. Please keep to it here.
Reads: 10 mA
